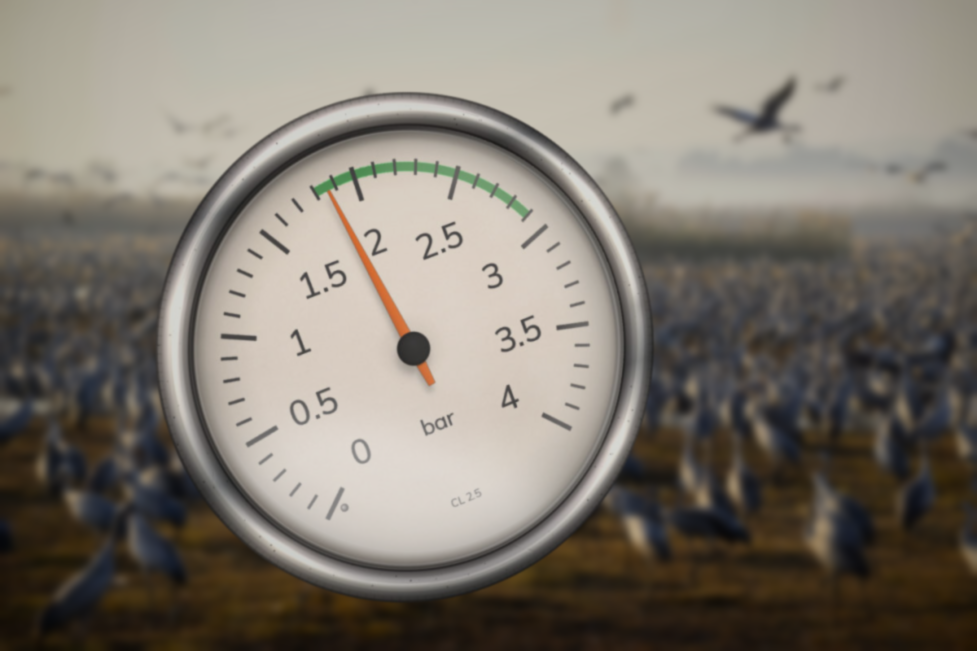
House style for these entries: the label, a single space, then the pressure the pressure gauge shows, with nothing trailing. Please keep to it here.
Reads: 1.85 bar
